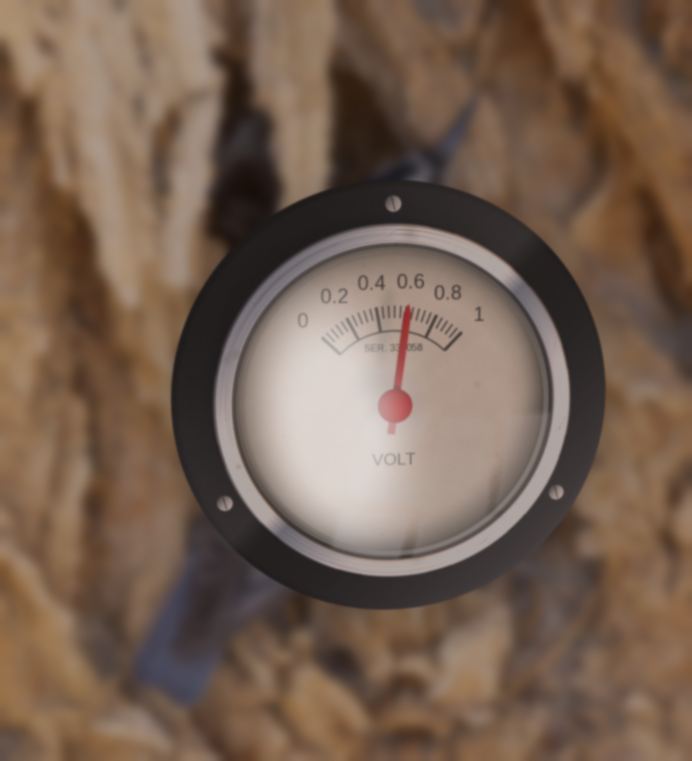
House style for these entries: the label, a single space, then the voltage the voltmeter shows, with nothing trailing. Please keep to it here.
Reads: 0.6 V
